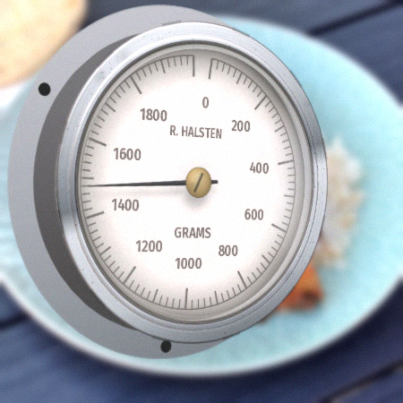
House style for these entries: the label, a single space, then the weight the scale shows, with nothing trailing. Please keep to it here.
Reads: 1480 g
